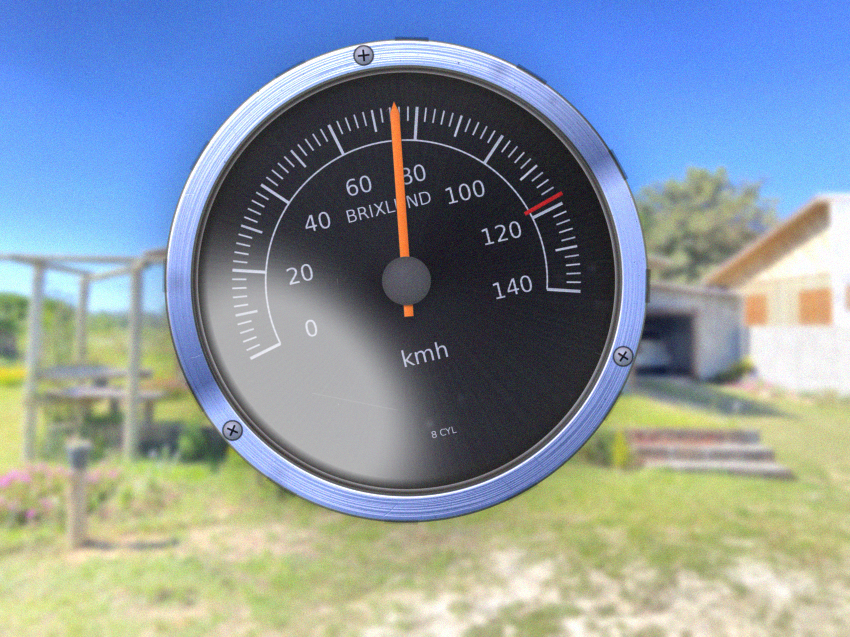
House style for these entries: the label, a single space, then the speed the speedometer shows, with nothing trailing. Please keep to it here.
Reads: 75 km/h
